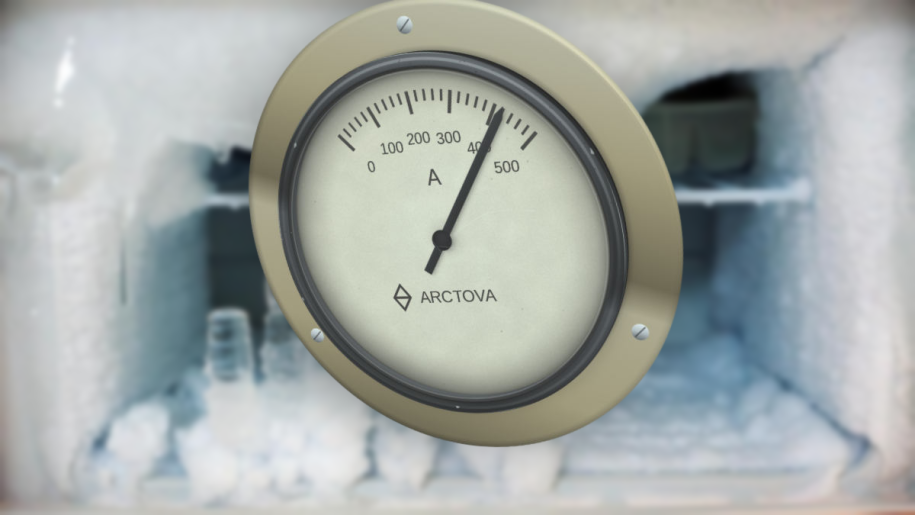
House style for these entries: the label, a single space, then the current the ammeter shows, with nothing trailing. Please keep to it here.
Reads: 420 A
